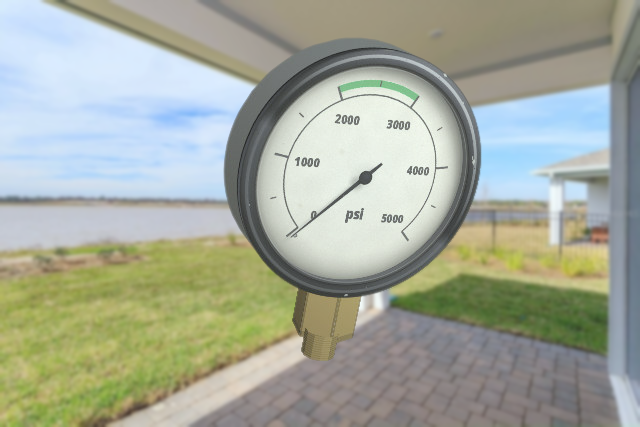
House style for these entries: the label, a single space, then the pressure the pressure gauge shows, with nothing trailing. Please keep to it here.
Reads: 0 psi
